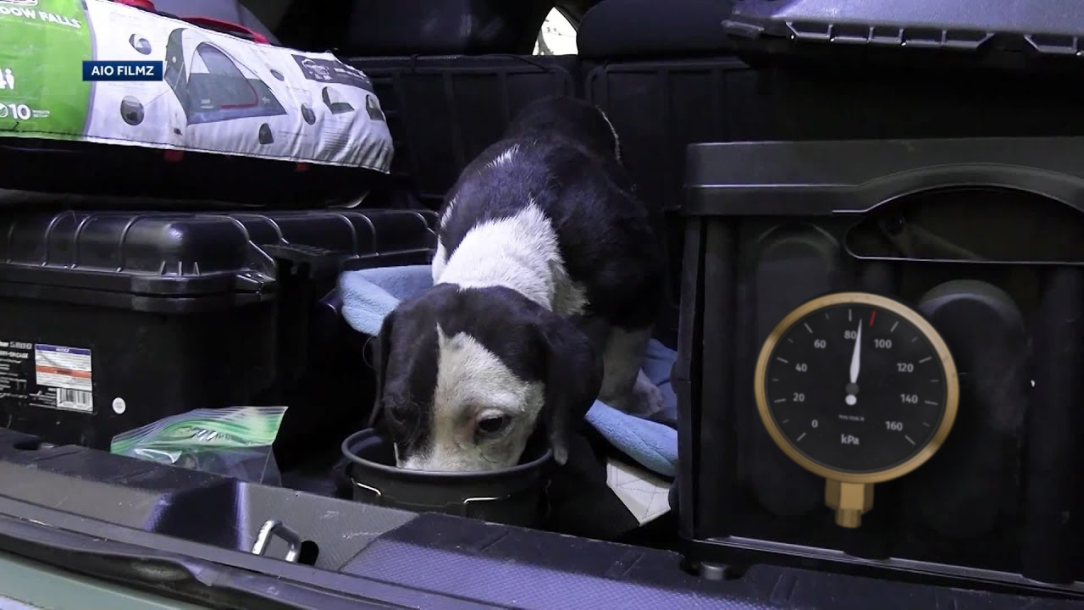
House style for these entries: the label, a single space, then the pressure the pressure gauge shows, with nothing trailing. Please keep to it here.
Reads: 85 kPa
